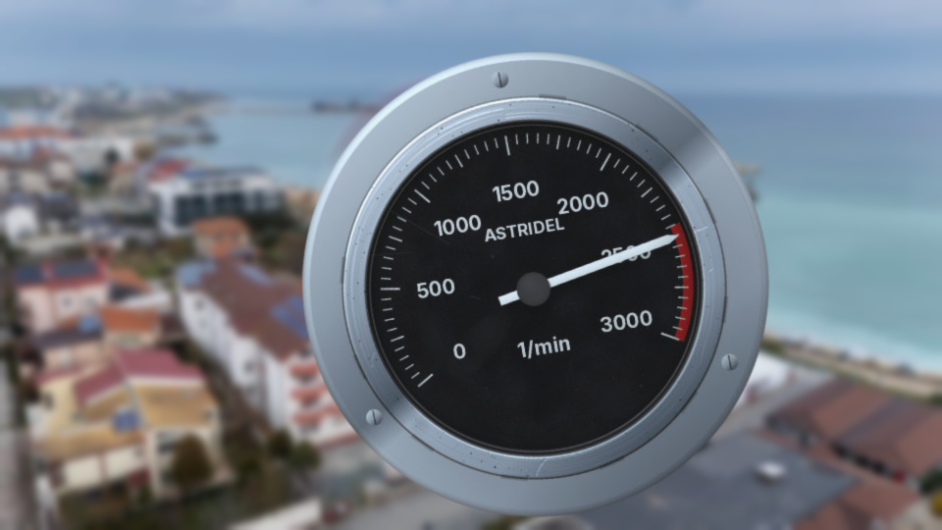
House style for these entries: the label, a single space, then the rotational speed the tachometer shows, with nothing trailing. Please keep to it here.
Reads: 2500 rpm
